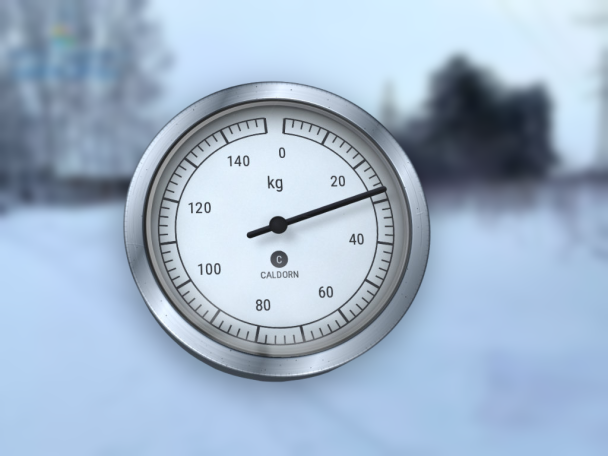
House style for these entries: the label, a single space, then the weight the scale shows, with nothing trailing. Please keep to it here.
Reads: 28 kg
